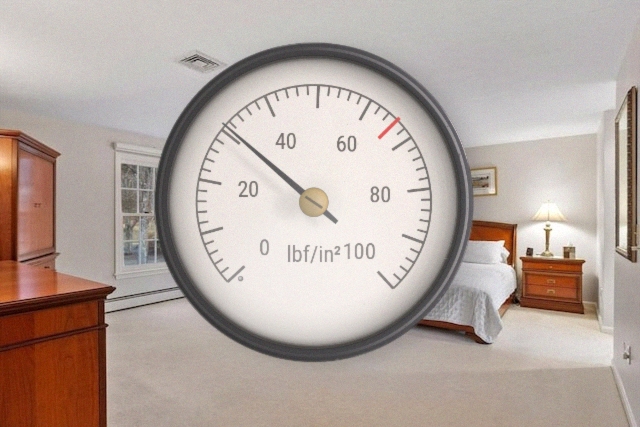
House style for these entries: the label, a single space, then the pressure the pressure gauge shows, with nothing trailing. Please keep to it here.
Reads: 31 psi
